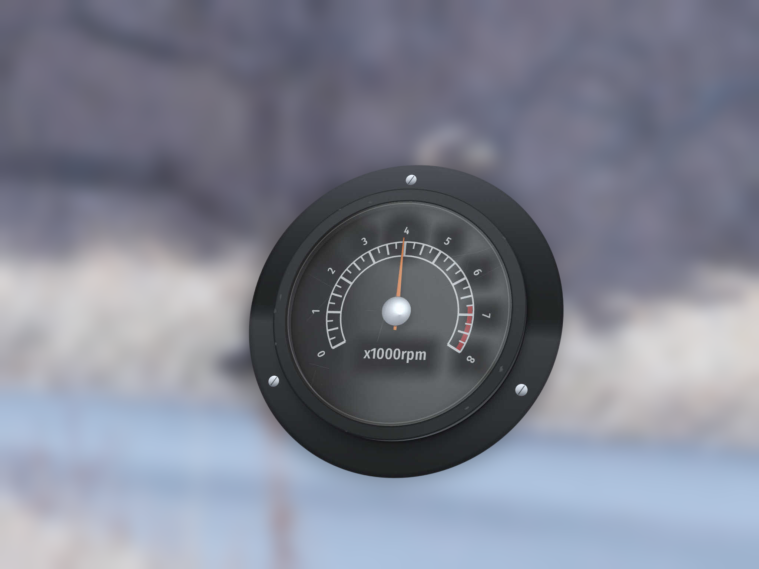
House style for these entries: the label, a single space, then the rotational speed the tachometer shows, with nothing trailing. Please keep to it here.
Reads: 4000 rpm
